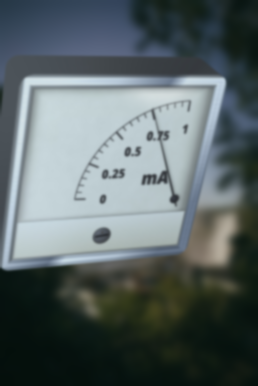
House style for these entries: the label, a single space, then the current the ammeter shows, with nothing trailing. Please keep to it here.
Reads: 0.75 mA
